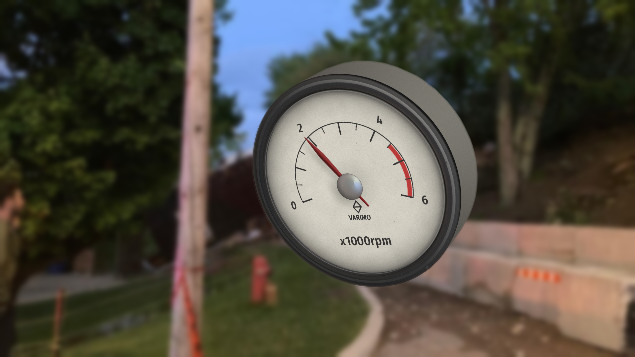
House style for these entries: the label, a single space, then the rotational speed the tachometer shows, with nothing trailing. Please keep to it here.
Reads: 2000 rpm
